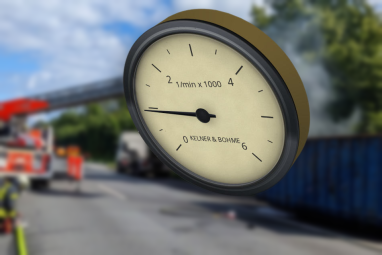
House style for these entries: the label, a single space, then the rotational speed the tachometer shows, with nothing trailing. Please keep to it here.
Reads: 1000 rpm
